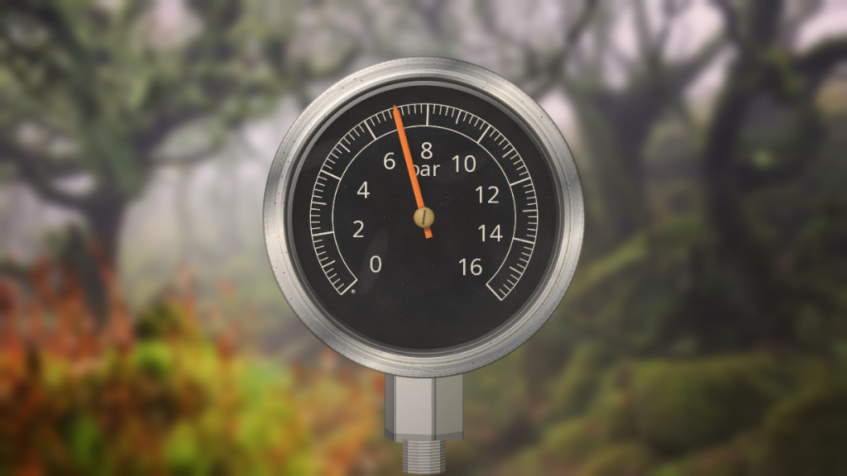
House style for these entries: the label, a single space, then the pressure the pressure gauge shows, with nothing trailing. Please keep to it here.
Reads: 7 bar
